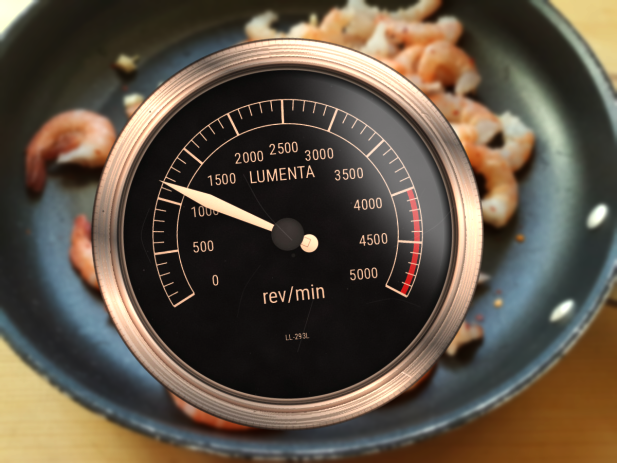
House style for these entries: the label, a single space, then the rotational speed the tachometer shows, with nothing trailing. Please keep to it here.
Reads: 1150 rpm
